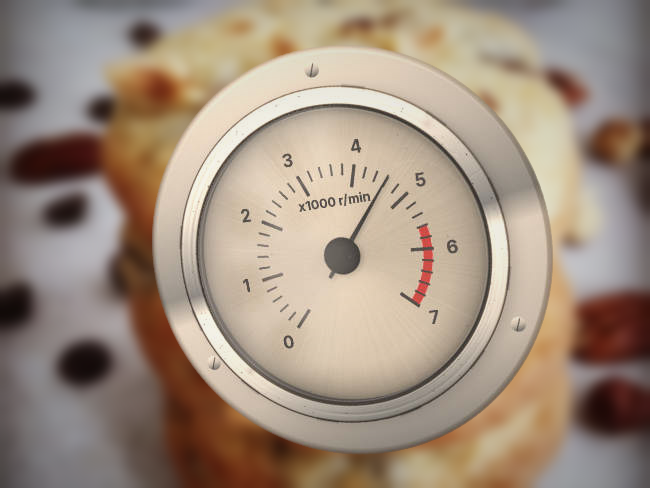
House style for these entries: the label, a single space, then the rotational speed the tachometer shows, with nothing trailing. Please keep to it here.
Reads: 4600 rpm
